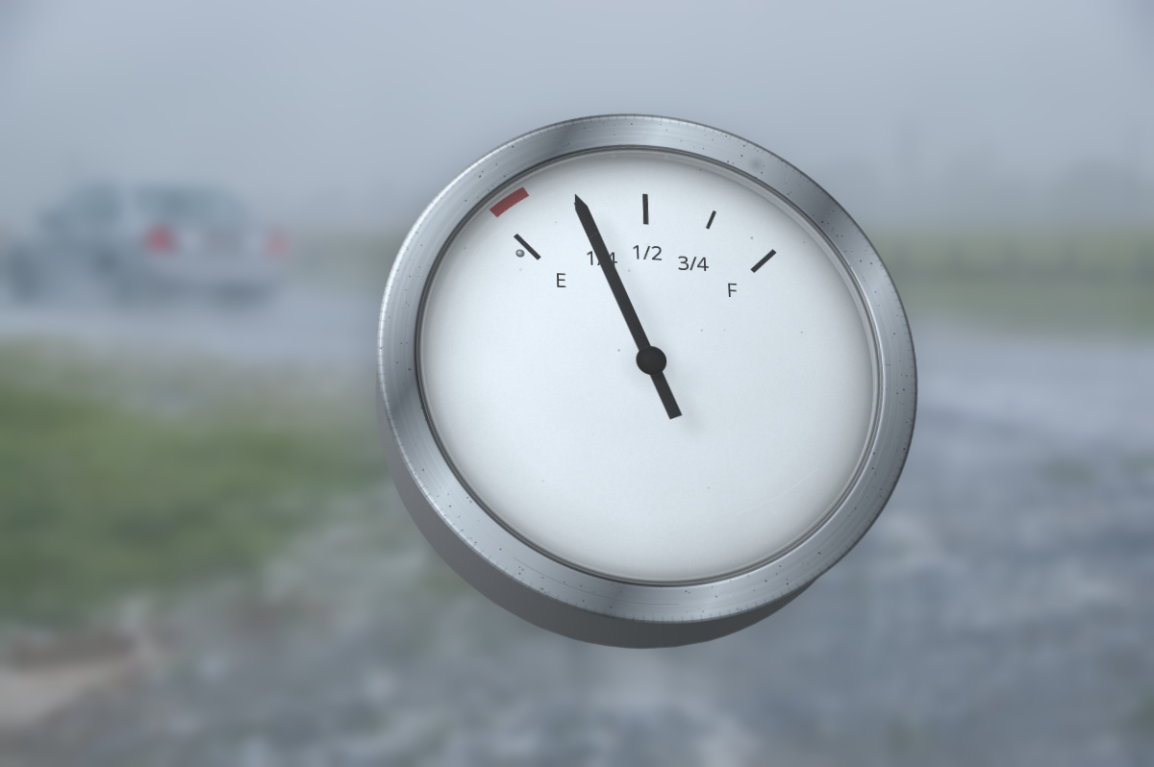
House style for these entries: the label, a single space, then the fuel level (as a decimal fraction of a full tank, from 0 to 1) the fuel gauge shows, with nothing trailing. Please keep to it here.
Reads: 0.25
